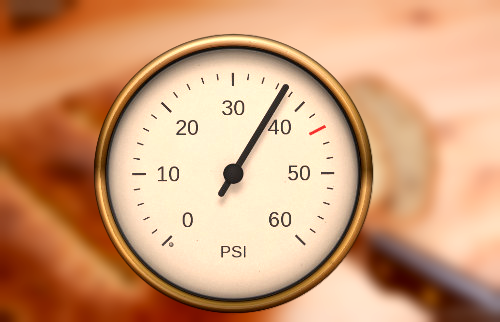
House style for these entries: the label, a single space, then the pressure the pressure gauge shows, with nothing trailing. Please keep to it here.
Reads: 37 psi
